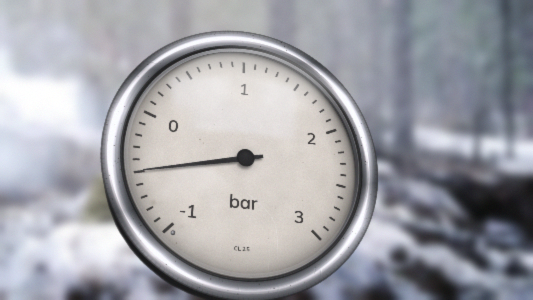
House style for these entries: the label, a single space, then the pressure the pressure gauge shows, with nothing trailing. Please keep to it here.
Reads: -0.5 bar
